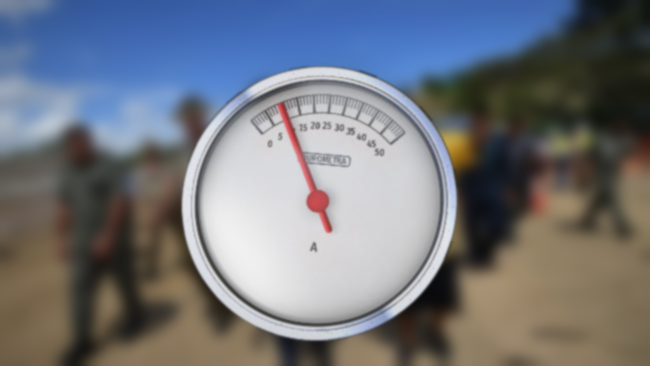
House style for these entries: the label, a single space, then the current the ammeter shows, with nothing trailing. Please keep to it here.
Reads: 10 A
